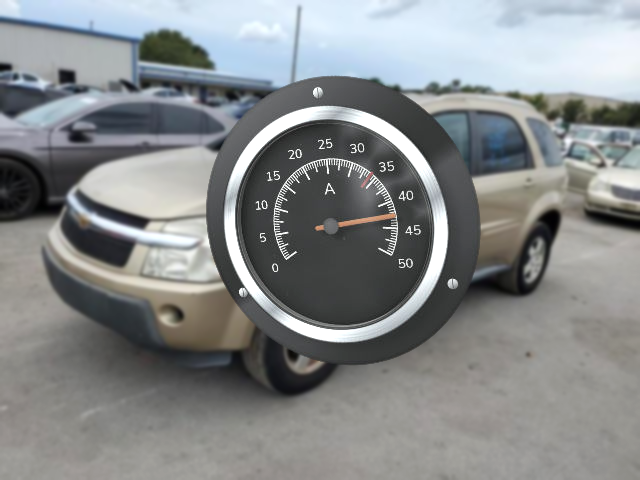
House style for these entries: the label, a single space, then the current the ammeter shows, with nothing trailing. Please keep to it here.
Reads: 42.5 A
